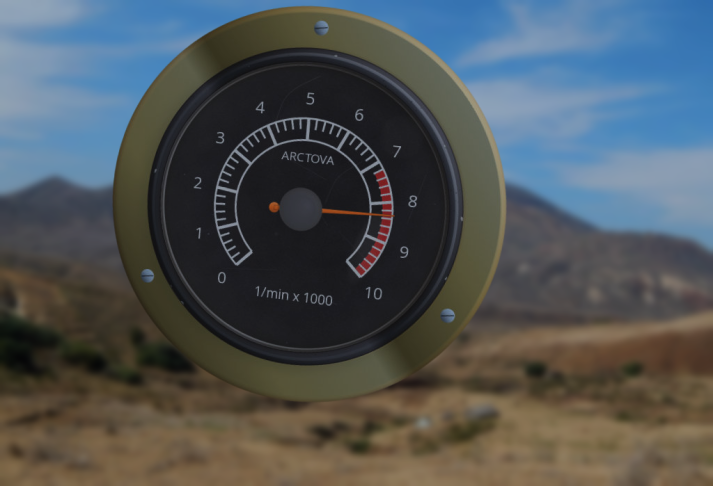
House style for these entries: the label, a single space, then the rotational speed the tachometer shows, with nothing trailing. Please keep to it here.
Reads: 8300 rpm
